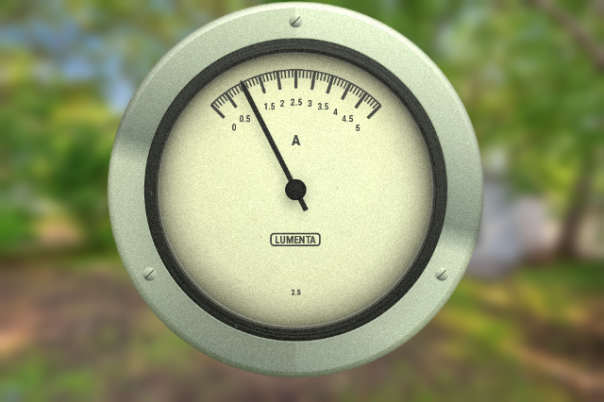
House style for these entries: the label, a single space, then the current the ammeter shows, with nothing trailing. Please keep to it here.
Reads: 1 A
